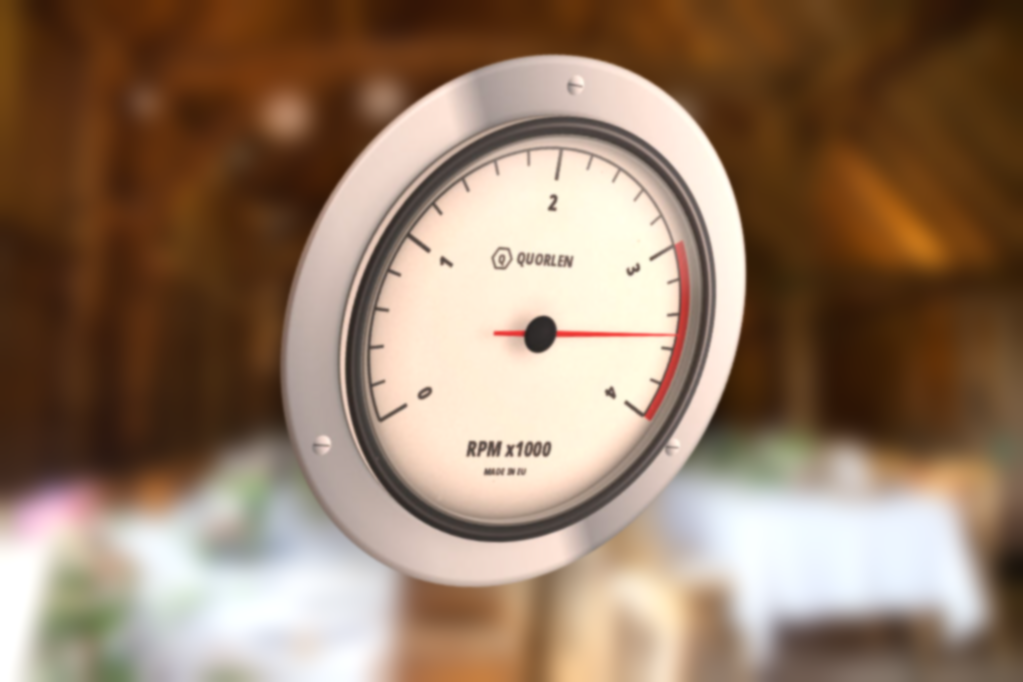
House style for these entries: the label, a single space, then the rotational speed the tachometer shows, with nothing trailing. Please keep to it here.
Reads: 3500 rpm
